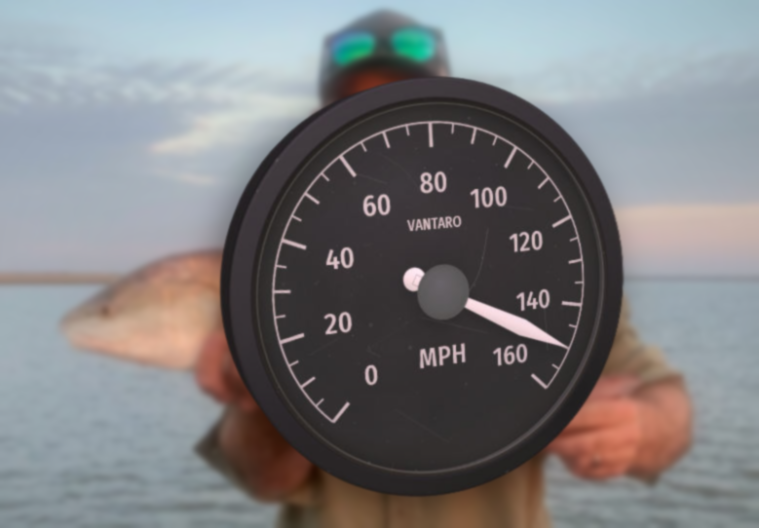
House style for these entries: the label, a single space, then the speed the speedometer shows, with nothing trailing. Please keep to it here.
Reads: 150 mph
